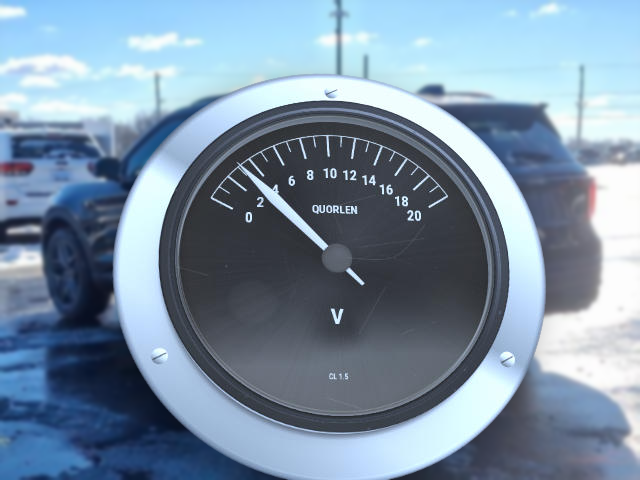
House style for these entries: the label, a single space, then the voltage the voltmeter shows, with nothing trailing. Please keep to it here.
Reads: 3 V
